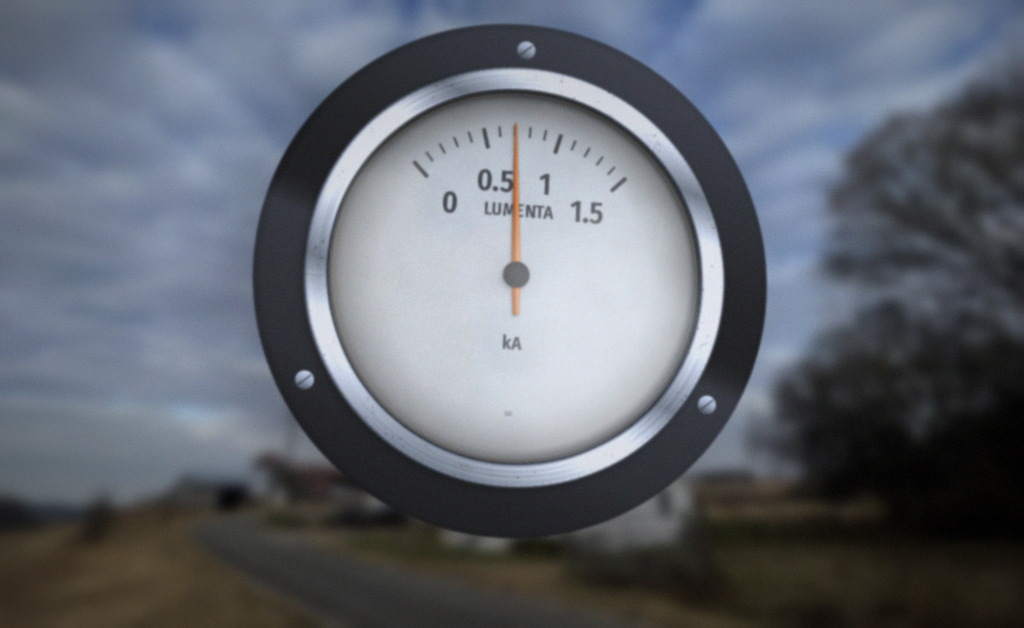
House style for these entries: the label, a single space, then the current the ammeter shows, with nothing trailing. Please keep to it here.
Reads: 0.7 kA
